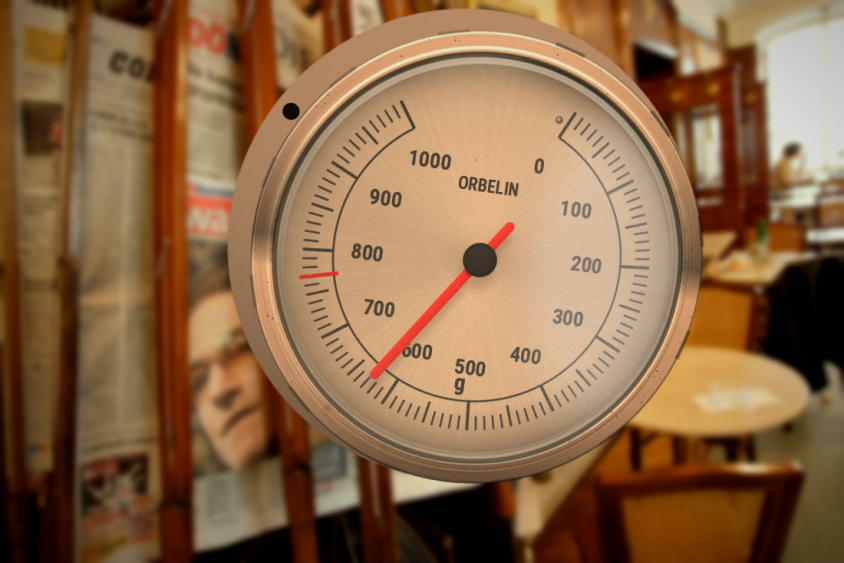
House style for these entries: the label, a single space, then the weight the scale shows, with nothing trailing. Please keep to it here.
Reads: 630 g
